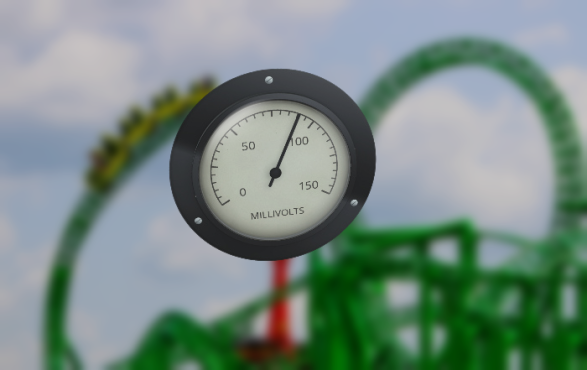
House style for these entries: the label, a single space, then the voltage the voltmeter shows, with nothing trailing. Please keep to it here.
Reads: 90 mV
